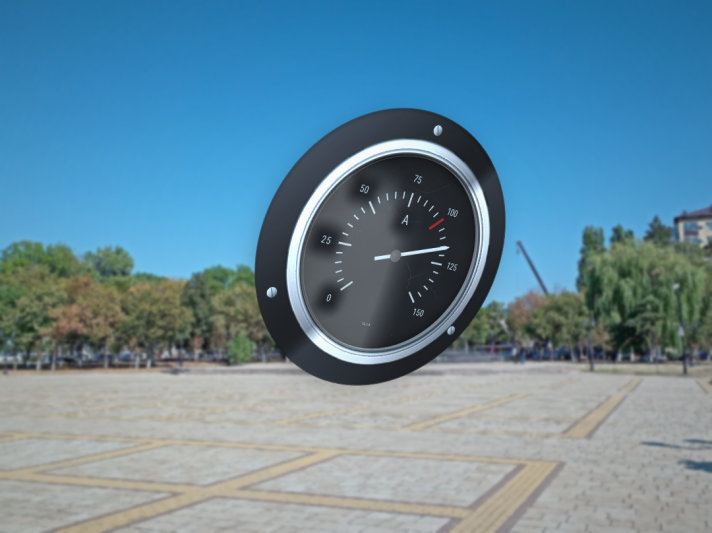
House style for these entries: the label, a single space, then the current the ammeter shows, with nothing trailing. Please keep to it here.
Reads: 115 A
